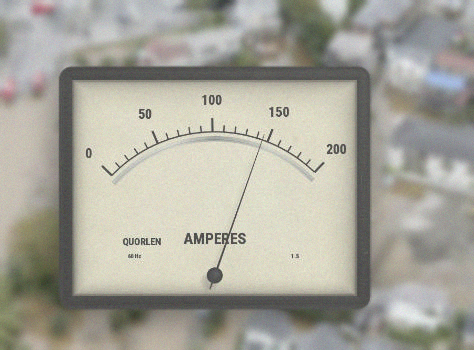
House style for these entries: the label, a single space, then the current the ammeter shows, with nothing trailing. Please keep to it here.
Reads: 145 A
